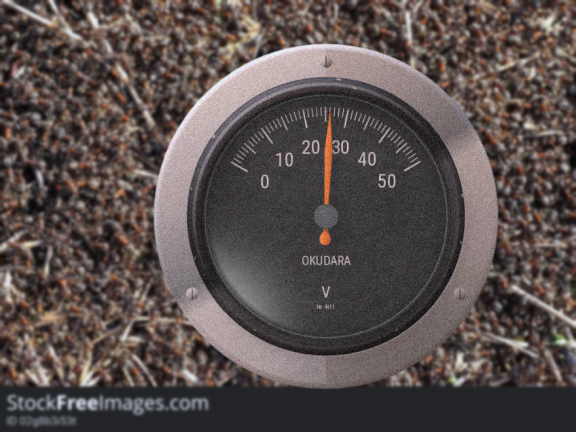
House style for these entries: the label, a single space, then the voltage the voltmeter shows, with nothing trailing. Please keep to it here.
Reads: 26 V
